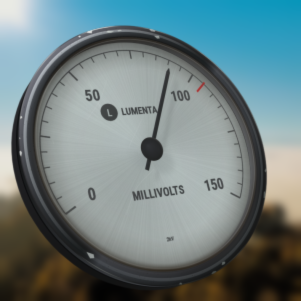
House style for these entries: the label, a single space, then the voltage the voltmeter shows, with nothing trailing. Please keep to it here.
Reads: 90 mV
